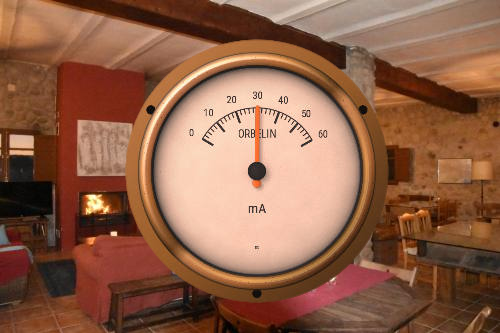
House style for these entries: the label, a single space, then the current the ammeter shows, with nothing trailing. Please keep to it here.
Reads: 30 mA
